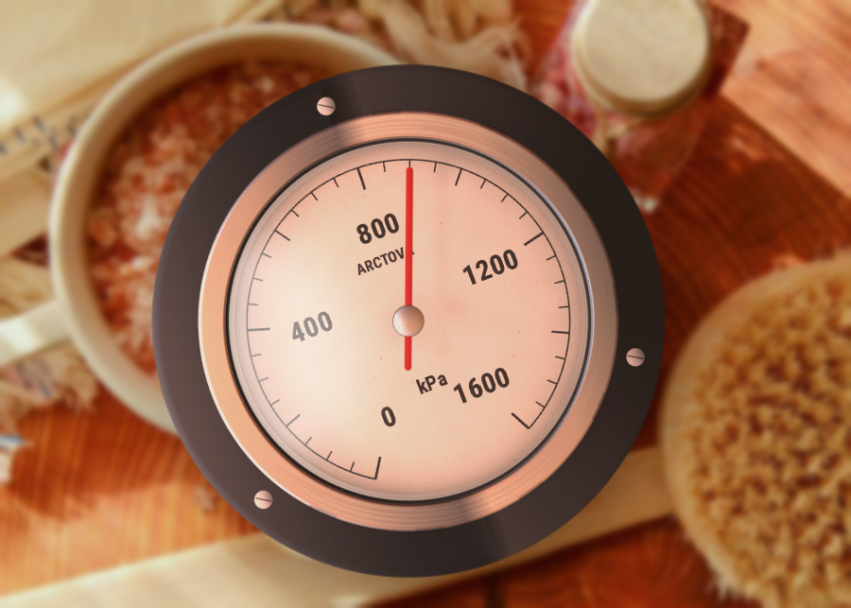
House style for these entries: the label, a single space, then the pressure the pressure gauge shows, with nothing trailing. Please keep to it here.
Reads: 900 kPa
